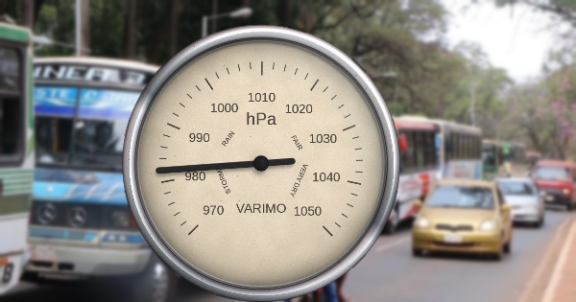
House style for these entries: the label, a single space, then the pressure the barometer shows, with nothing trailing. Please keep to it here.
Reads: 982 hPa
